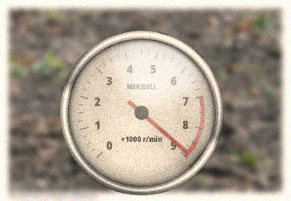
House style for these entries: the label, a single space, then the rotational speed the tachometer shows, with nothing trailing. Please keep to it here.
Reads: 8875 rpm
